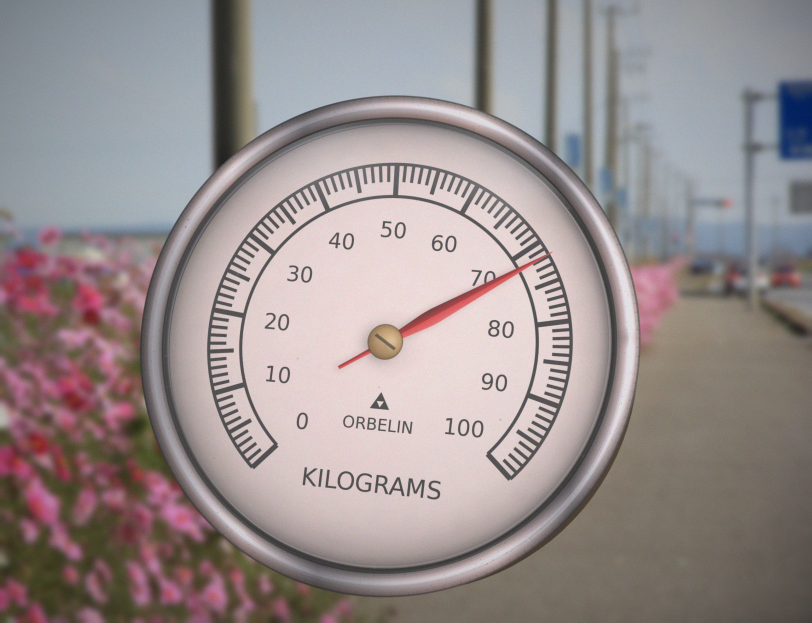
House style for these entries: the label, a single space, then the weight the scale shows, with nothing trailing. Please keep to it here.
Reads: 72 kg
